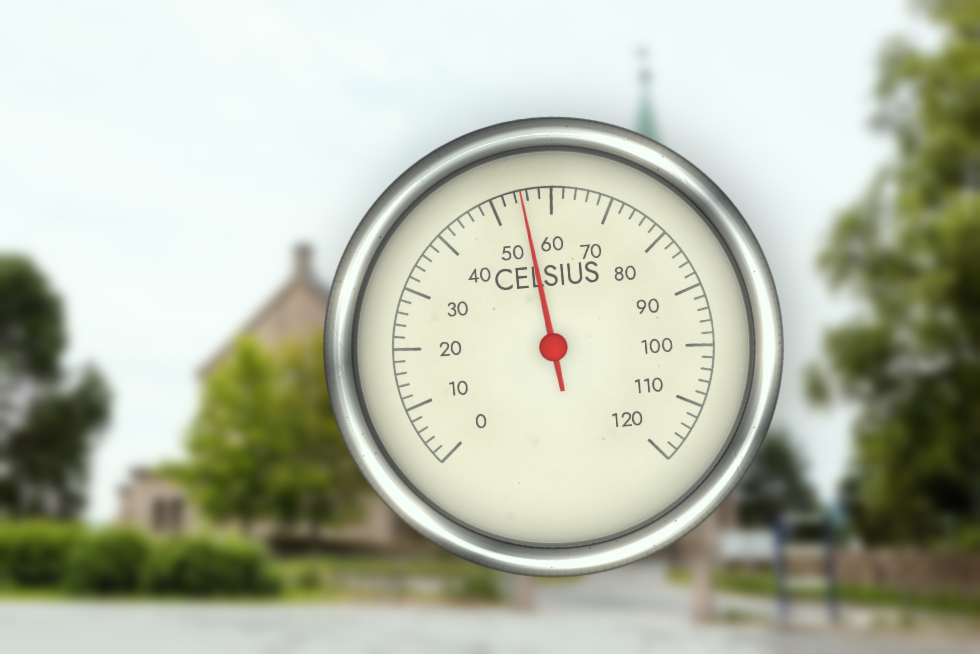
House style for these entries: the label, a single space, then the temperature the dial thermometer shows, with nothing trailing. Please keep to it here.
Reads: 55 °C
